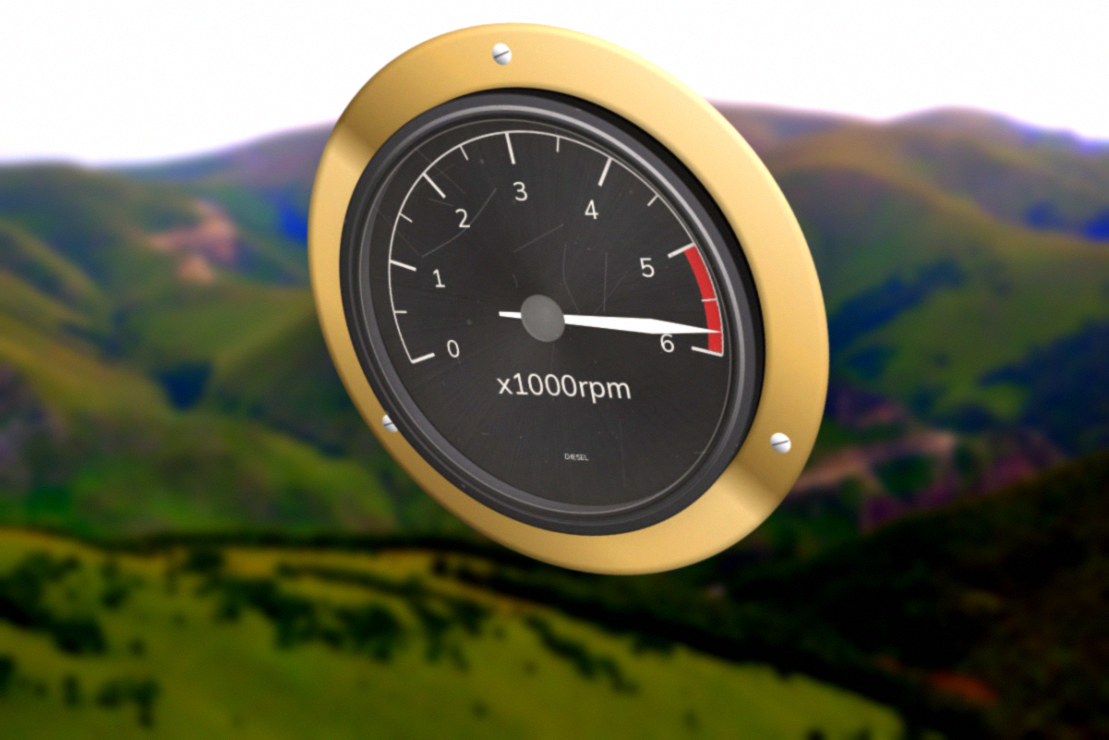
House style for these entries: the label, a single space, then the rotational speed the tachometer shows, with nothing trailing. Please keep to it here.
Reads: 5750 rpm
